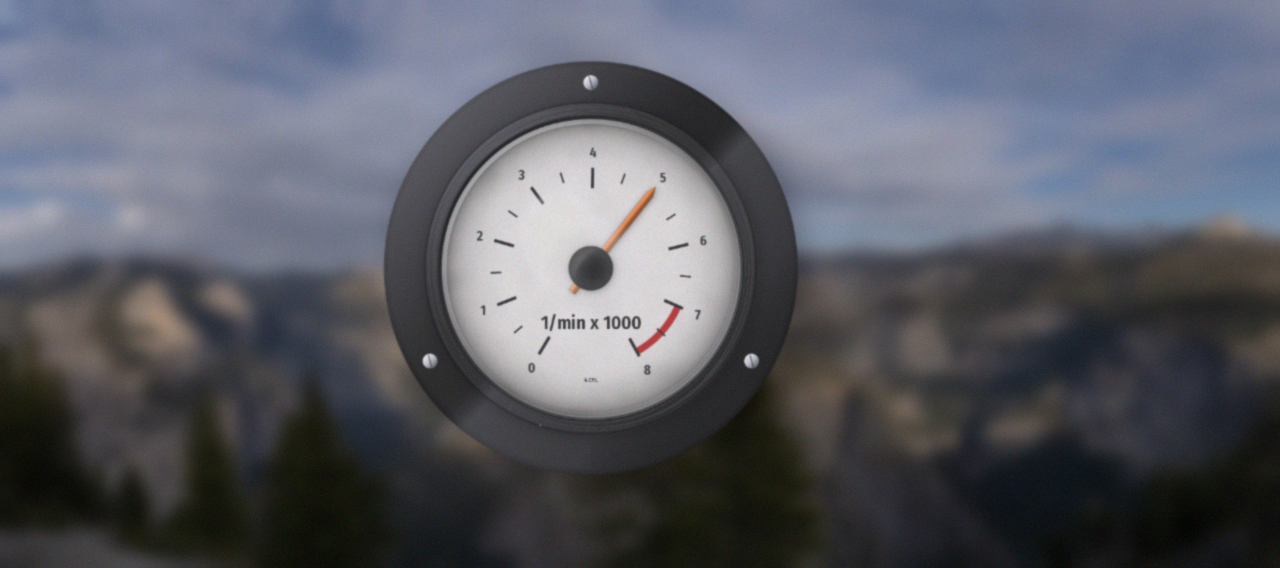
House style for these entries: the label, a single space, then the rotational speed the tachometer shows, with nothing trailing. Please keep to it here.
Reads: 5000 rpm
